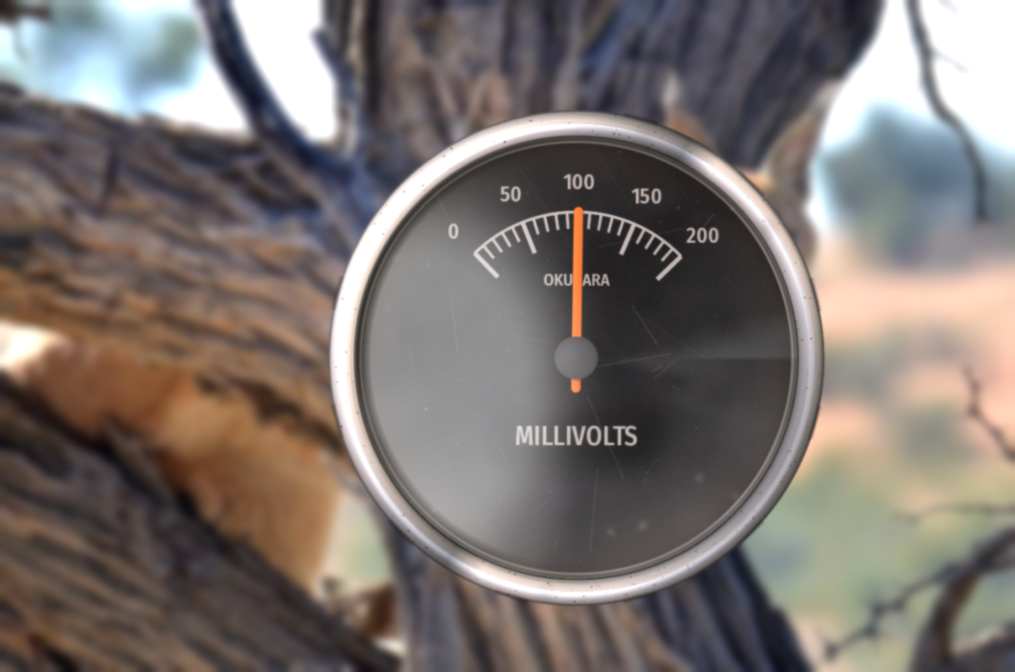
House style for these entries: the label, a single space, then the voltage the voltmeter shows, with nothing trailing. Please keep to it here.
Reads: 100 mV
